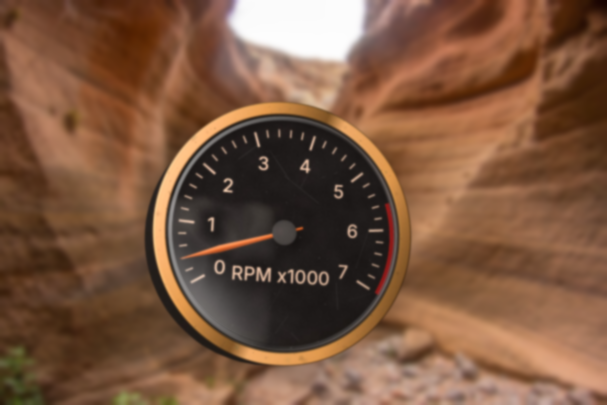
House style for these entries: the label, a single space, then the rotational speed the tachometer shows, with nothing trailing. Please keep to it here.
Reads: 400 rpm
